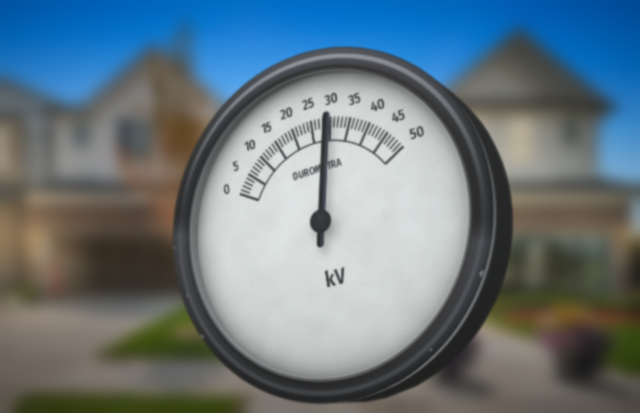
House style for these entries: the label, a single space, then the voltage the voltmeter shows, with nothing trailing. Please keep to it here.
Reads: 30 kV
